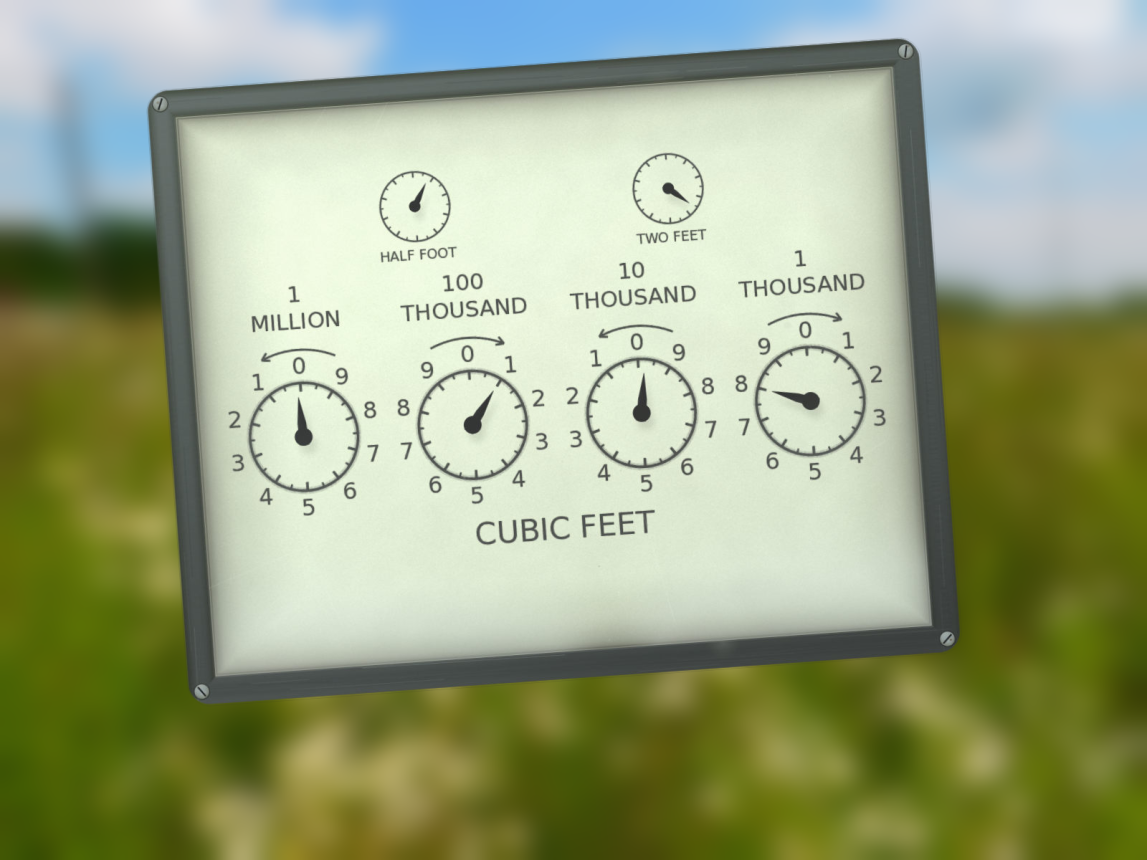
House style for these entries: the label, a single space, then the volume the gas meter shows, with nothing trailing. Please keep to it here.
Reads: 9800 ft³
